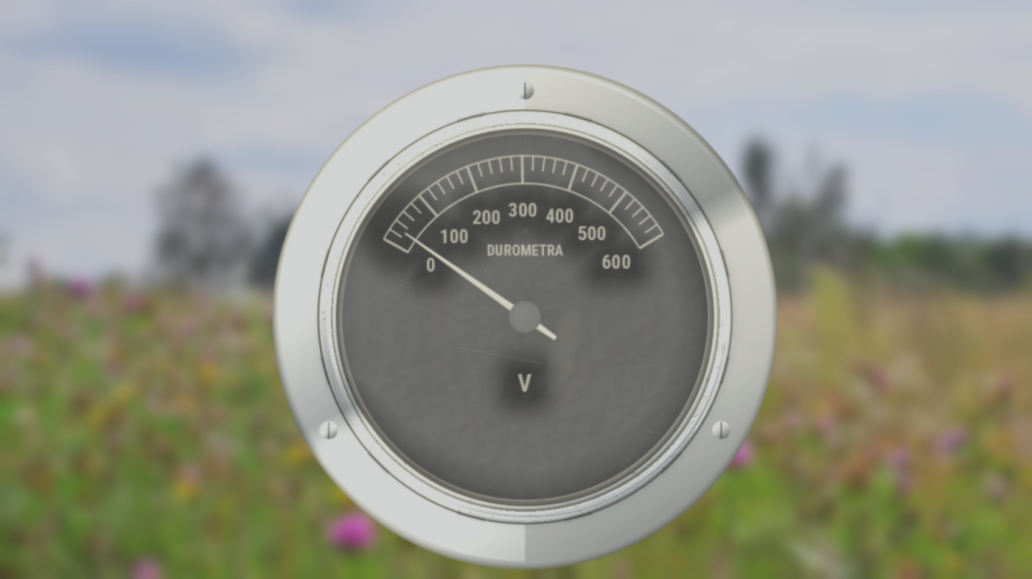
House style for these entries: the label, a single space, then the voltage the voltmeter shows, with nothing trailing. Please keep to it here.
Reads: 30 V
